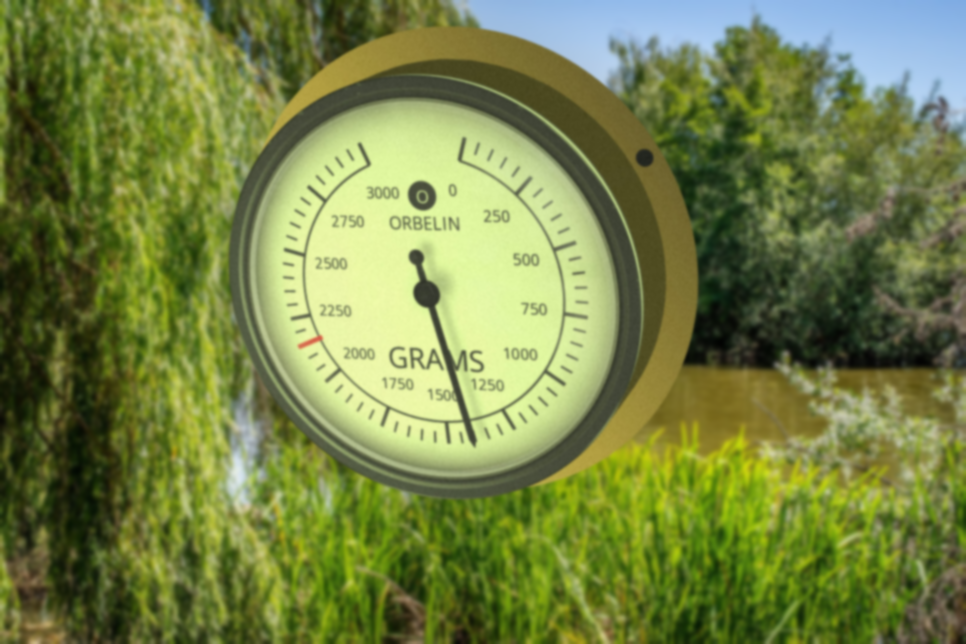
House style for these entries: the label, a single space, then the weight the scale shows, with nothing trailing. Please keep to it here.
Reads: 1400 g
